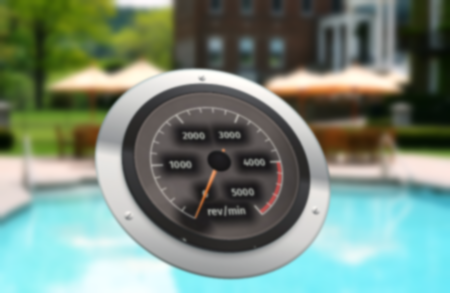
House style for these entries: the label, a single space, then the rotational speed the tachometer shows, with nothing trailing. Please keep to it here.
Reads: 0 rpm
